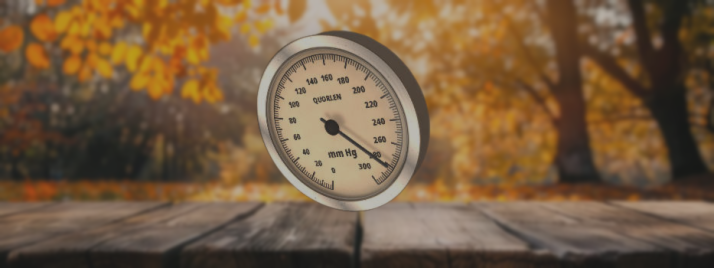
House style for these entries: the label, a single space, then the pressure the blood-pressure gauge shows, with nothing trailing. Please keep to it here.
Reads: 280 mmHg
